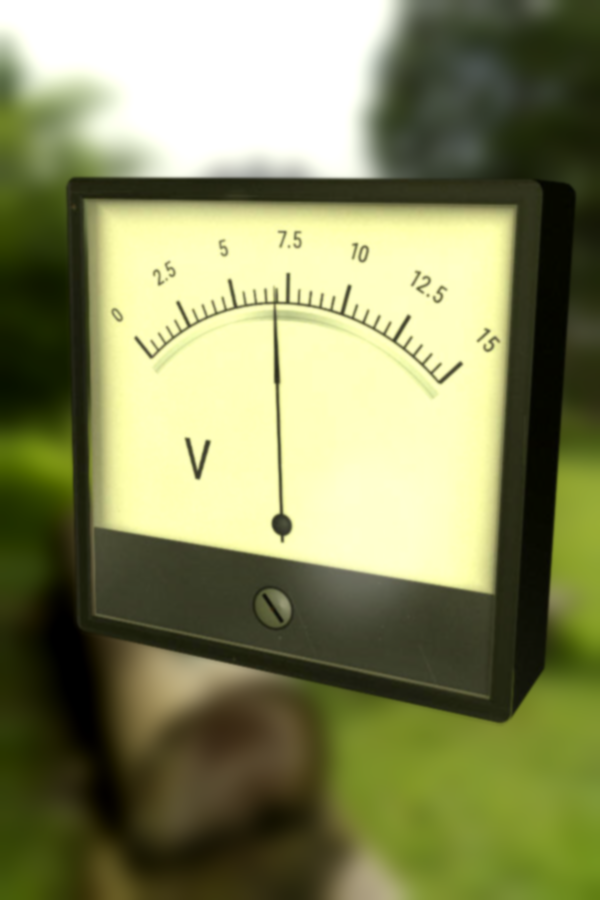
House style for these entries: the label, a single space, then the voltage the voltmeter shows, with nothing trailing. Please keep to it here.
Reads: 7 V
